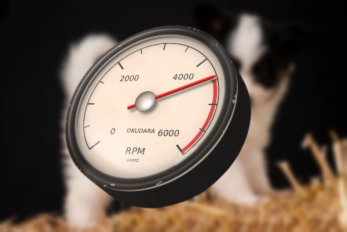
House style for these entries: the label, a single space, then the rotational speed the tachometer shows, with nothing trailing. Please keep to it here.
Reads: 4500 rpm
